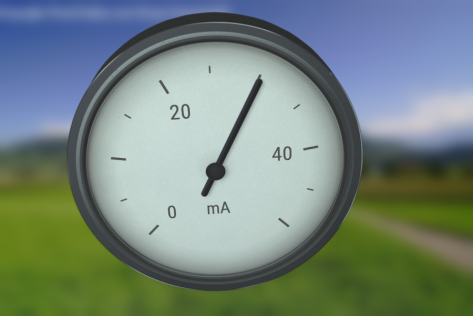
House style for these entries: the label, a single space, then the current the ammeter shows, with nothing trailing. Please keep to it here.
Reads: 30 mA
